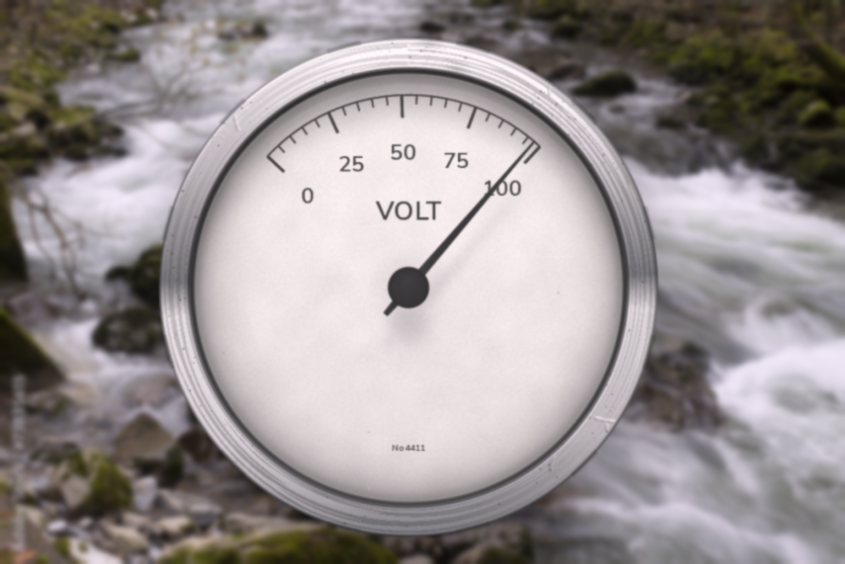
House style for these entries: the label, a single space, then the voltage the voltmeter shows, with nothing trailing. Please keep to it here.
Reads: 97.5 V
